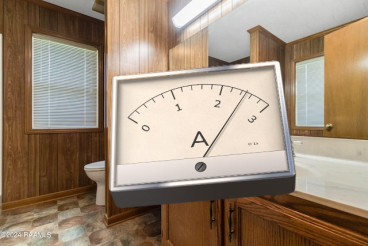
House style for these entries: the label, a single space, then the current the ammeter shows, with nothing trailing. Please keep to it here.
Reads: 2.5 A
